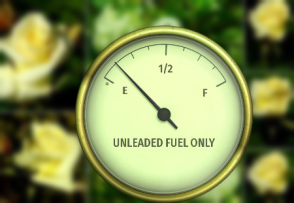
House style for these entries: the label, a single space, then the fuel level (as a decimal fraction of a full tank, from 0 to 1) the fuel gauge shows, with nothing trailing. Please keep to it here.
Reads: 0.125
